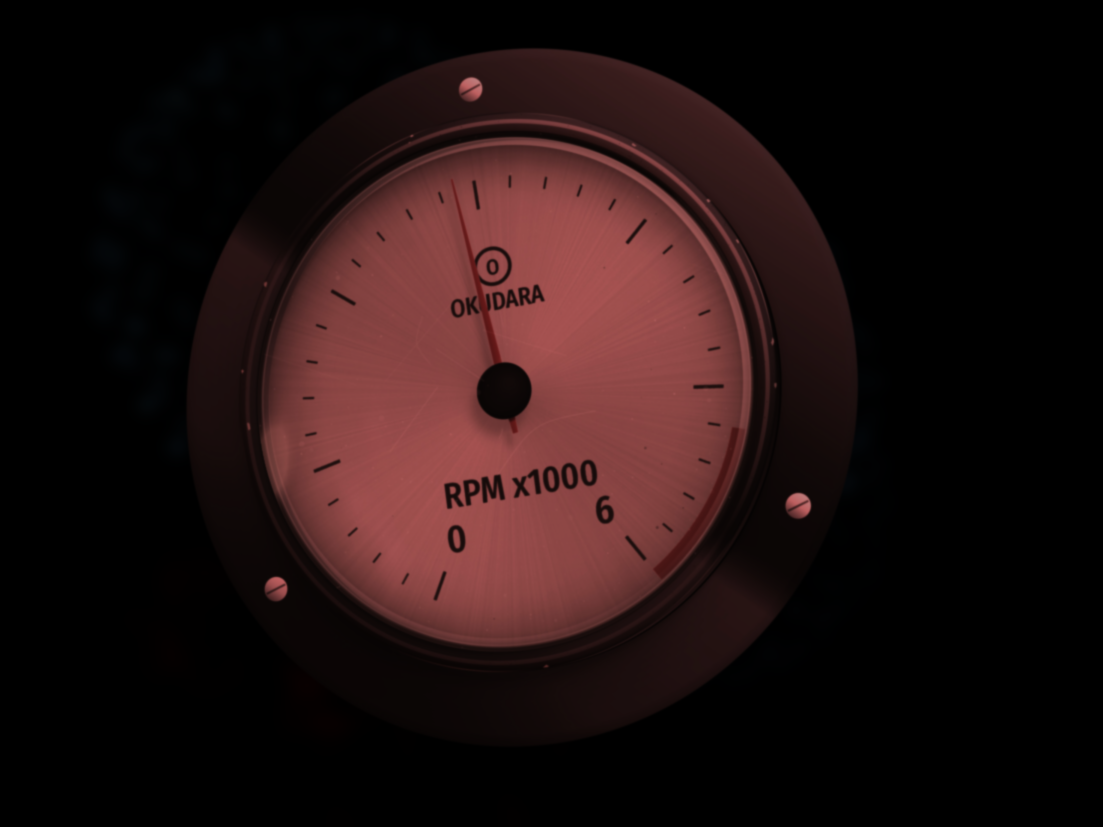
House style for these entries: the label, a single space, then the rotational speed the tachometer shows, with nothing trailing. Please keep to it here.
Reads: 2900 rpm
